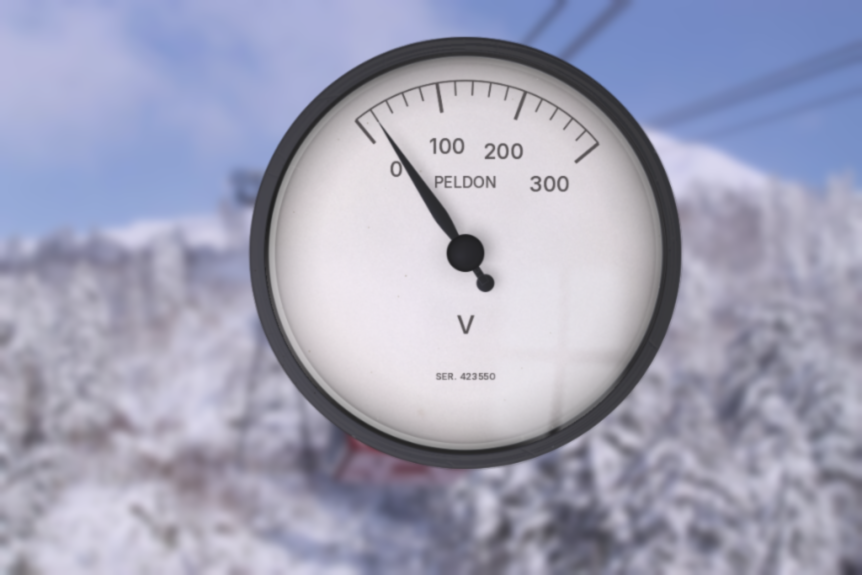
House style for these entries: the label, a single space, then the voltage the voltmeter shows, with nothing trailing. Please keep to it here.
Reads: 20 V
